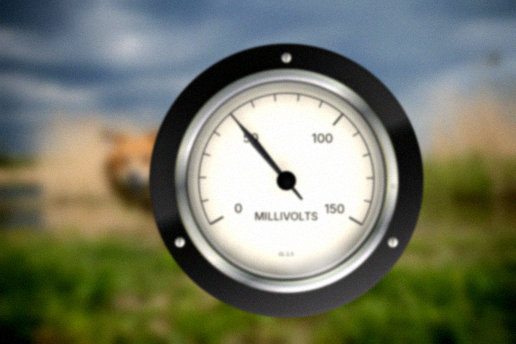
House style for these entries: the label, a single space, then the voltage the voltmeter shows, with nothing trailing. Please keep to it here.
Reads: 50 mV
